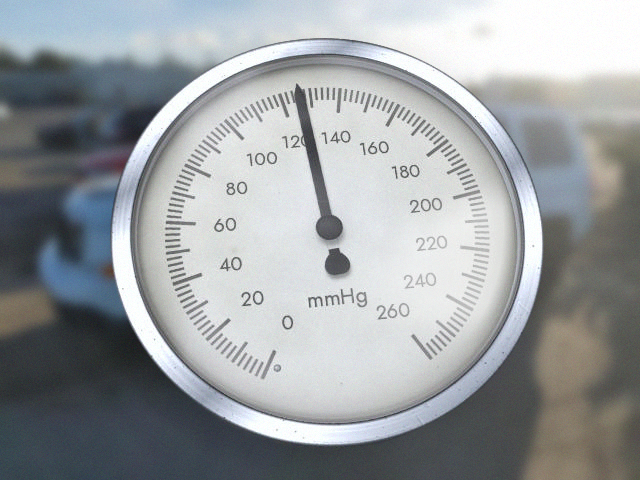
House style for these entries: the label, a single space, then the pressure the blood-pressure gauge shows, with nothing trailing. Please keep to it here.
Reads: 126 mmHg
